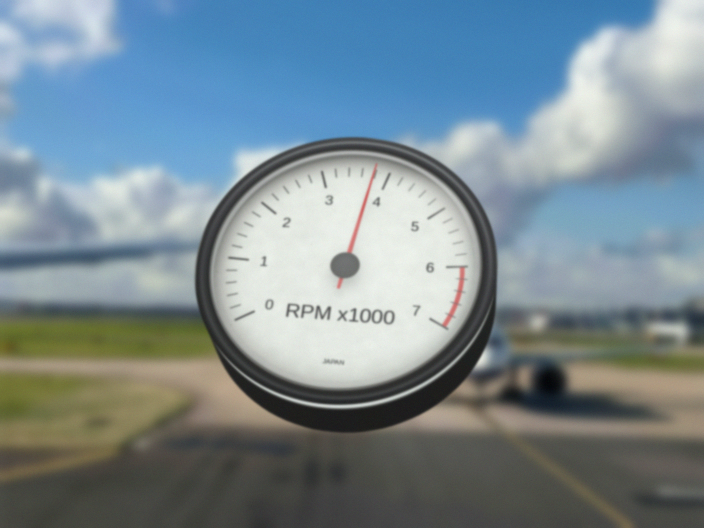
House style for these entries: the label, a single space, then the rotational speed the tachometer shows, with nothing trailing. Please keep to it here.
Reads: 3800 rpm
